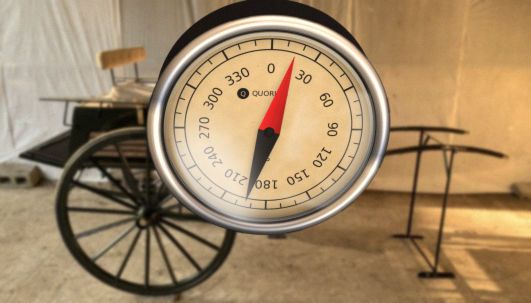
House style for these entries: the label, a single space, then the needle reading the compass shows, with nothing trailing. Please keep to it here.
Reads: 15 °
